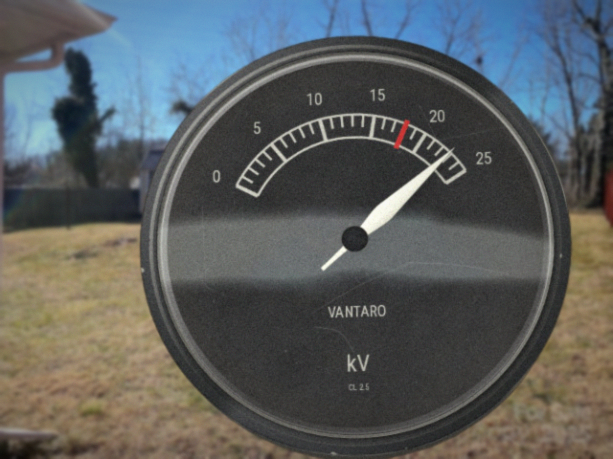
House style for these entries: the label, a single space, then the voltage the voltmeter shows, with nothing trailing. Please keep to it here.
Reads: 23 kV
